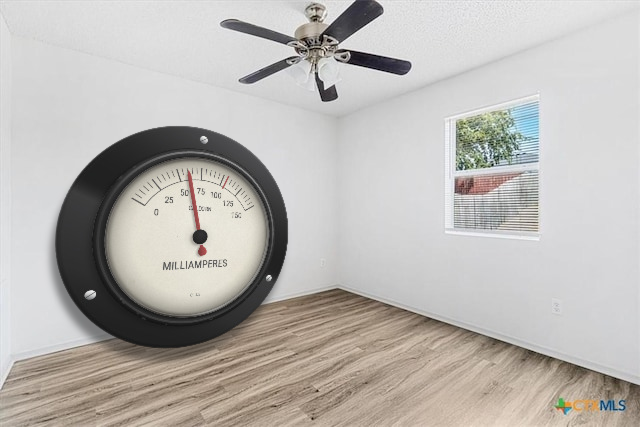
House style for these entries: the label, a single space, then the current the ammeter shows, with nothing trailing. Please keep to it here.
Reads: 60 mA
